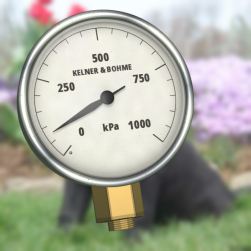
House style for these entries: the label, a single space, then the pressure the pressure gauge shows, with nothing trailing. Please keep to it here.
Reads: 75 kPa
